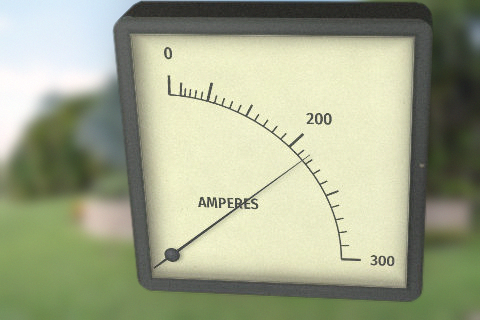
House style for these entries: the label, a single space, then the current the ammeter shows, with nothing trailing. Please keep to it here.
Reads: 215 A
